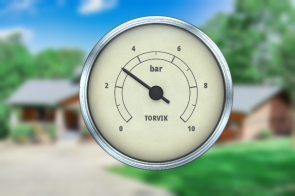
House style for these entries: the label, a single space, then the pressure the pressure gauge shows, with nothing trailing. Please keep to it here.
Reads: 3 bar
